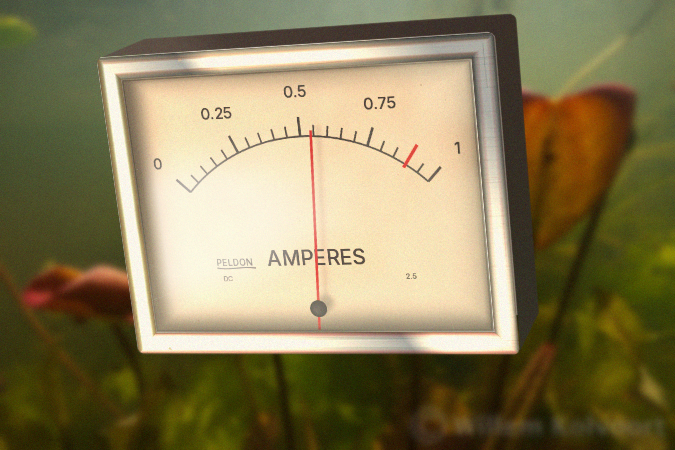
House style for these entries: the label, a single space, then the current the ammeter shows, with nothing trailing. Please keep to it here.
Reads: 0.55 A
